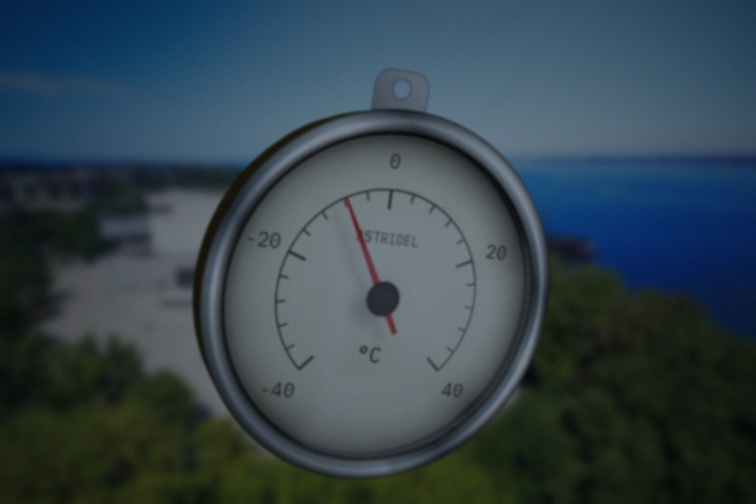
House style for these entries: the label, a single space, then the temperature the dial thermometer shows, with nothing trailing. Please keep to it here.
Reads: -8 °C
